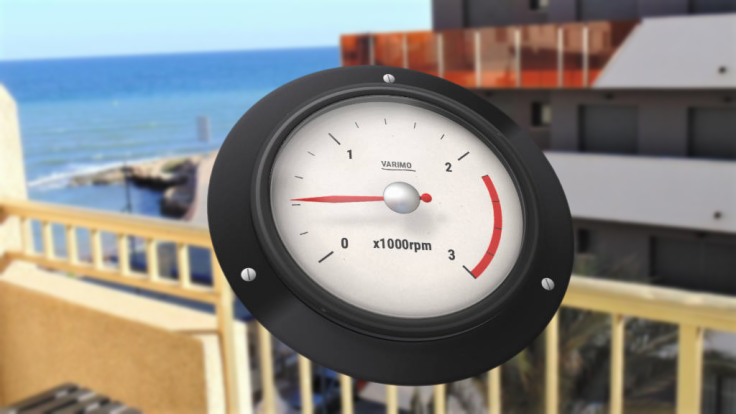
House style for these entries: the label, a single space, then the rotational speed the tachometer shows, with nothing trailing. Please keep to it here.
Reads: 400 rpm
